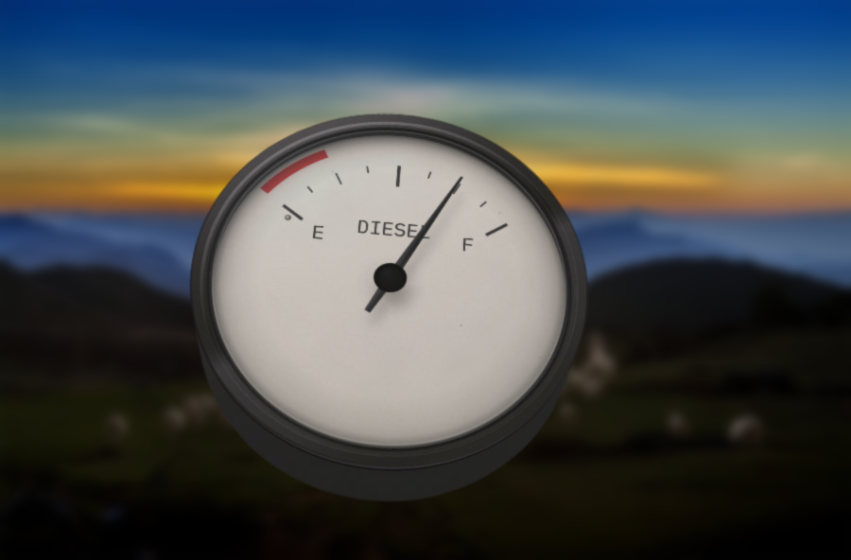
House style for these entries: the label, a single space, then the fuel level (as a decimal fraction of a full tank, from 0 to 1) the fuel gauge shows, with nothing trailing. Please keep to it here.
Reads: 0.75
